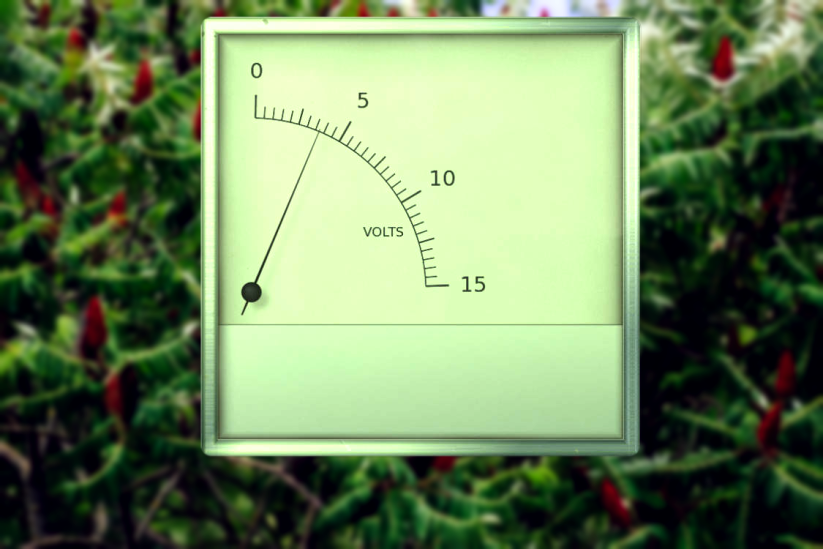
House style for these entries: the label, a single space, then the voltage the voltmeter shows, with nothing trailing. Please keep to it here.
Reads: 3.75 V
